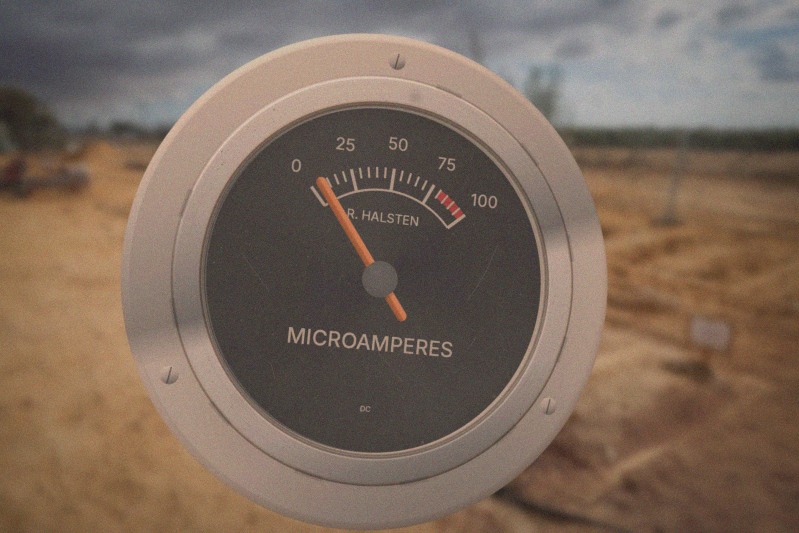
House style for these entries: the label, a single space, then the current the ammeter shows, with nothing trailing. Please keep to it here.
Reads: 5 µA
